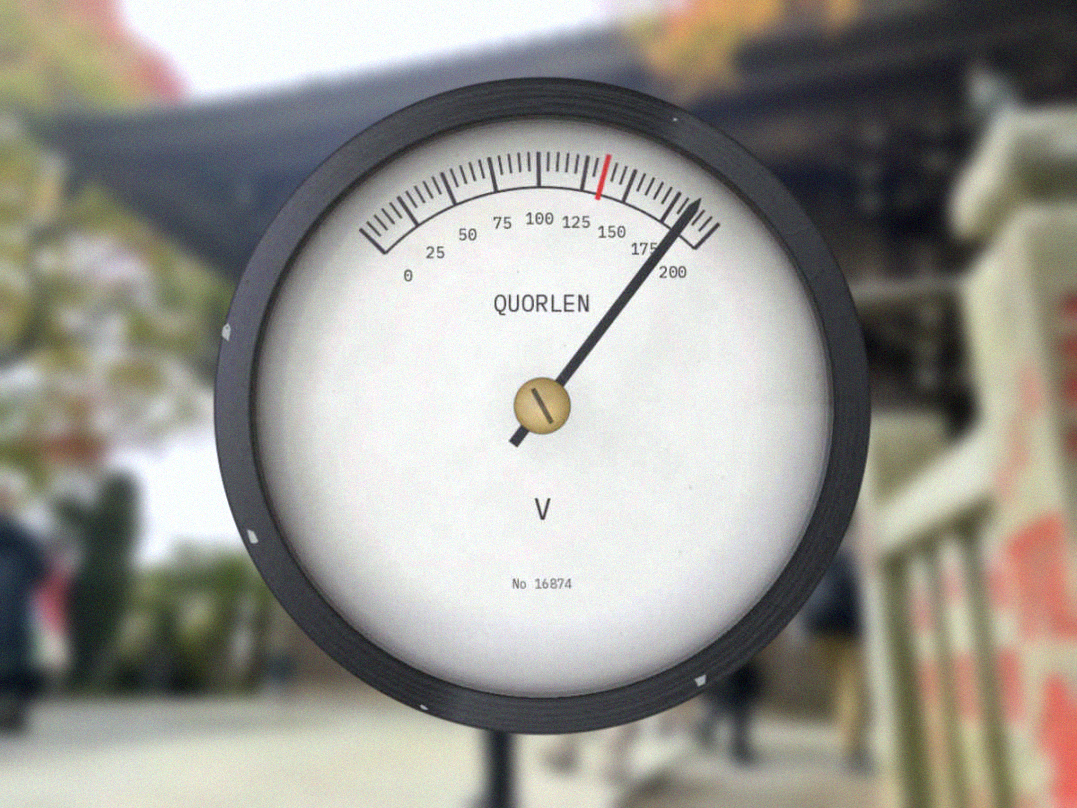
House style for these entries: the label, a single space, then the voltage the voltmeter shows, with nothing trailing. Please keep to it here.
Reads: 185 V
